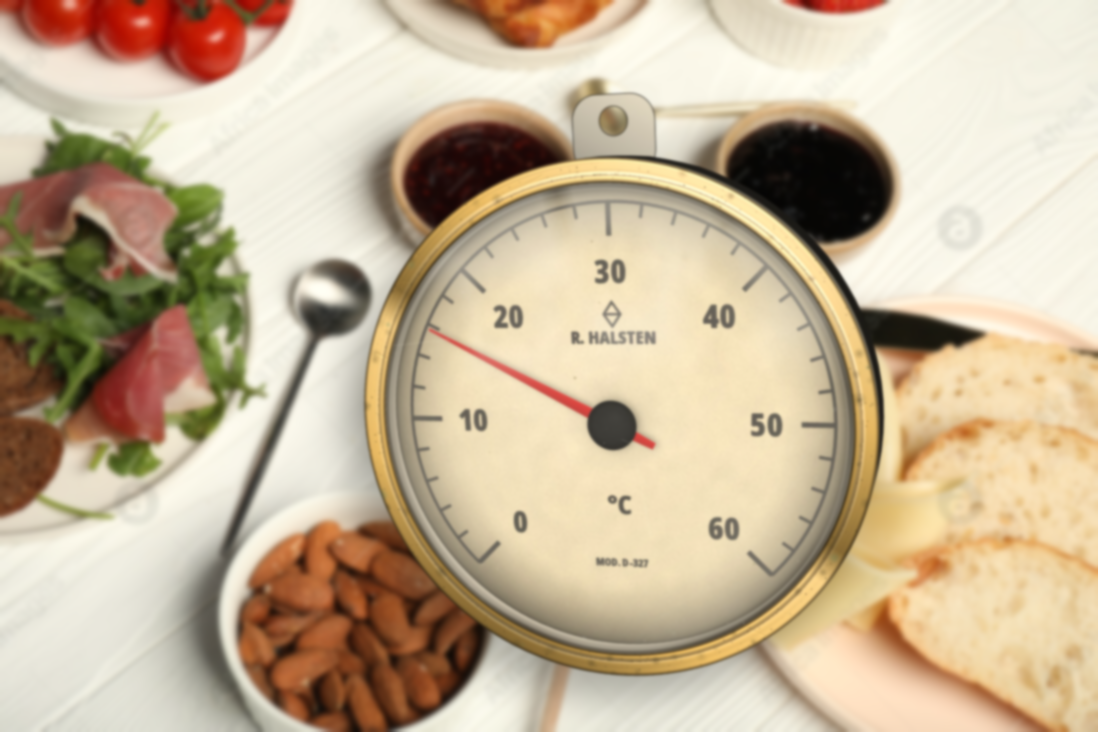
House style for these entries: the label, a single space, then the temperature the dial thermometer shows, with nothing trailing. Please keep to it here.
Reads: 16 °C
